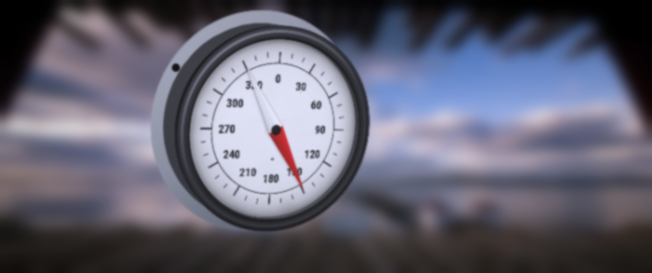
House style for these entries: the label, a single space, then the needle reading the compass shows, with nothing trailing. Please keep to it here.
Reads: 150 °
